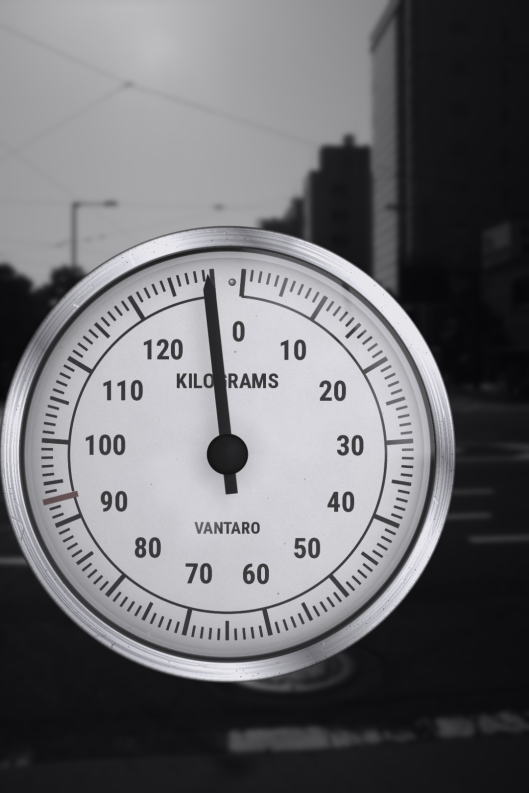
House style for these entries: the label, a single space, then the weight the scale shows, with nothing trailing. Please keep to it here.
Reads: 129.5 kg
